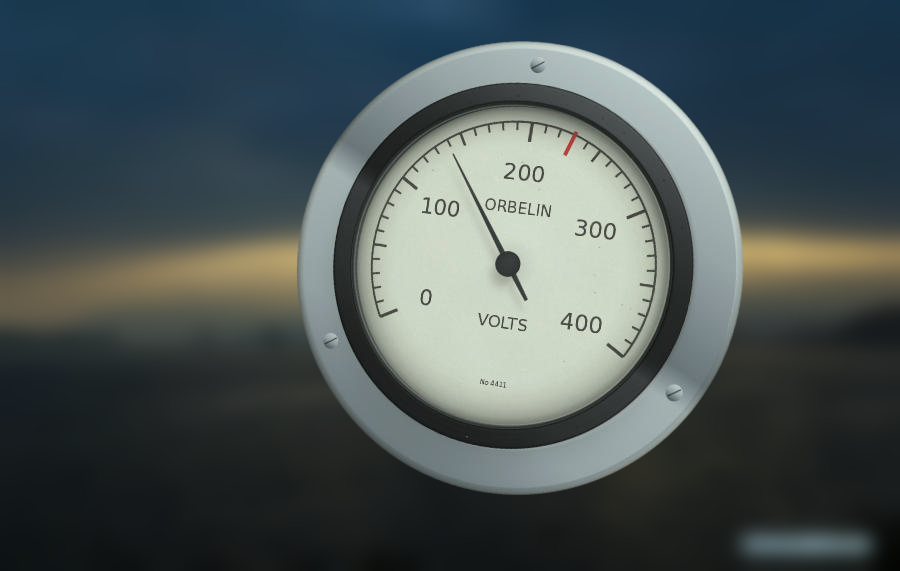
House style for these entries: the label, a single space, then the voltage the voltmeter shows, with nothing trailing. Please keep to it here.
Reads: 140 V
